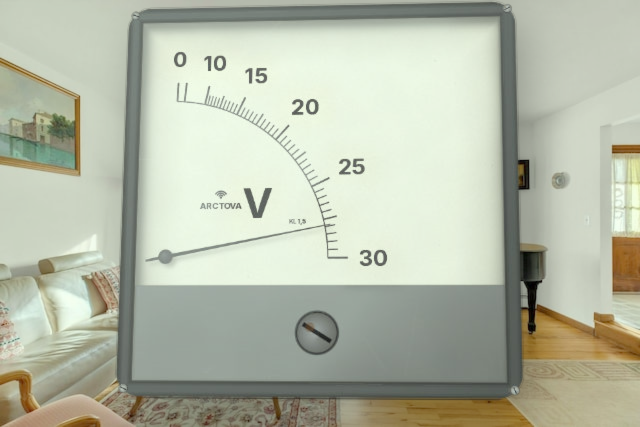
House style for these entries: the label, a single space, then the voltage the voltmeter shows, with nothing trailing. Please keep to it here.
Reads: 28 V
